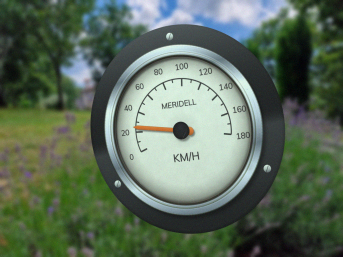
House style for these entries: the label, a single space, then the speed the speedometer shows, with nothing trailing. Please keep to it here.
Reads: 25 km/h
